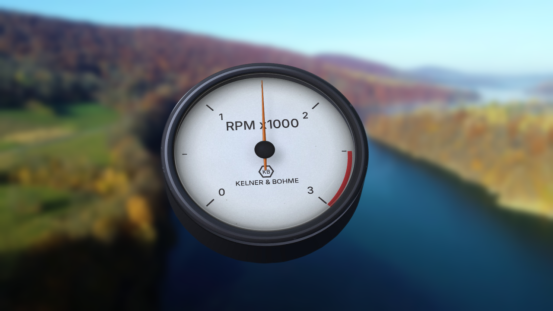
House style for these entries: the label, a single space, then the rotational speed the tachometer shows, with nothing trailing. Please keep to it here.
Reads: 1500 rpm
